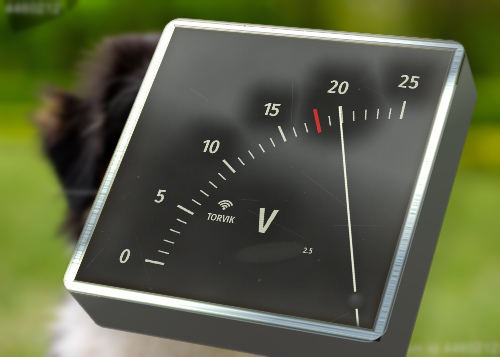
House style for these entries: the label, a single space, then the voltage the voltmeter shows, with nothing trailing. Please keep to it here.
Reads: 20 V
